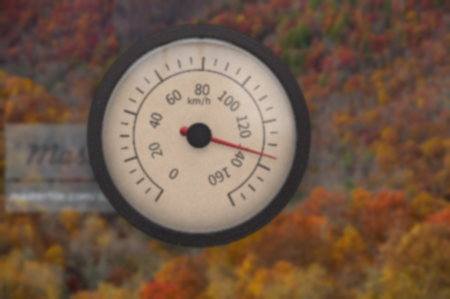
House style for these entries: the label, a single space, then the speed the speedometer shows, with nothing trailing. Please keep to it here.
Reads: 135 km/h
